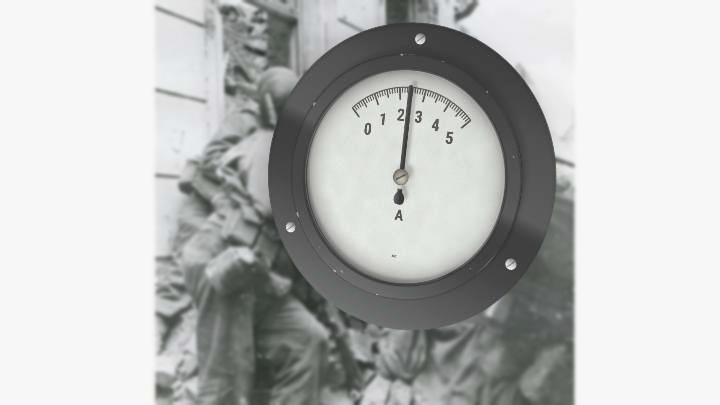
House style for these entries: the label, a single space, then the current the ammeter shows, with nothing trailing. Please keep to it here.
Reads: 2.5 A
